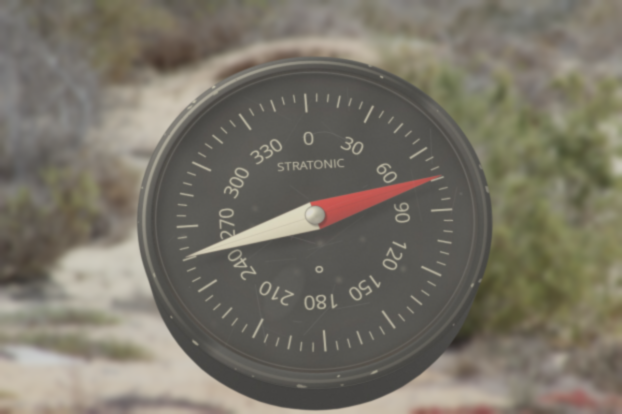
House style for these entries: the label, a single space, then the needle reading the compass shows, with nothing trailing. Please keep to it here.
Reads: 75 °
